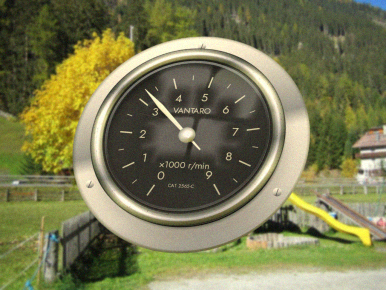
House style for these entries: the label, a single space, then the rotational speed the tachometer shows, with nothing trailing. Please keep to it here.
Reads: 3250 rpm
